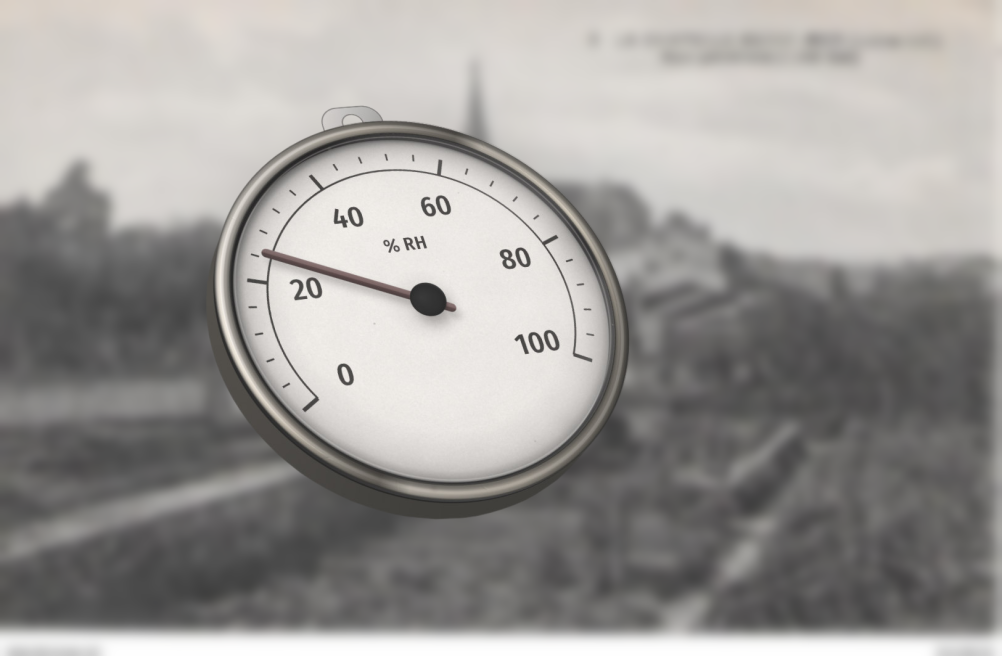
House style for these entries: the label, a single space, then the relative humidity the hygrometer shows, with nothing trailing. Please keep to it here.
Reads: 24 %
